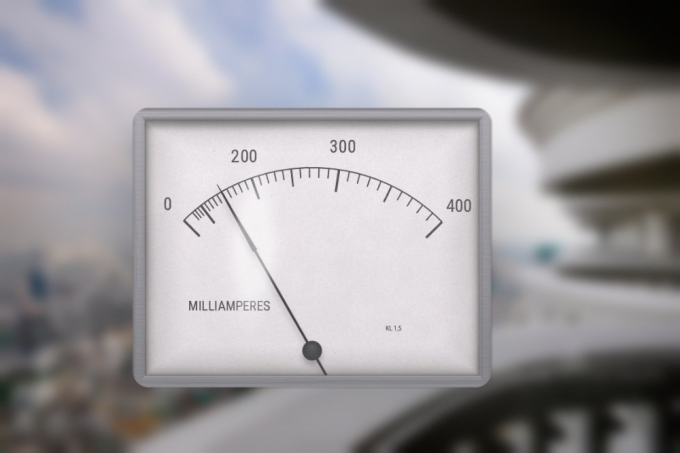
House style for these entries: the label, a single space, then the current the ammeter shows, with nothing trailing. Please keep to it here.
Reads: 150 mA
